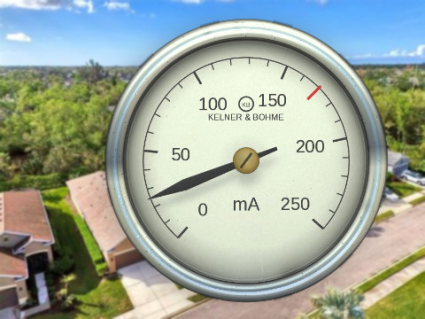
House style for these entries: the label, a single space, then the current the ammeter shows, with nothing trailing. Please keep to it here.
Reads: 25 mA
